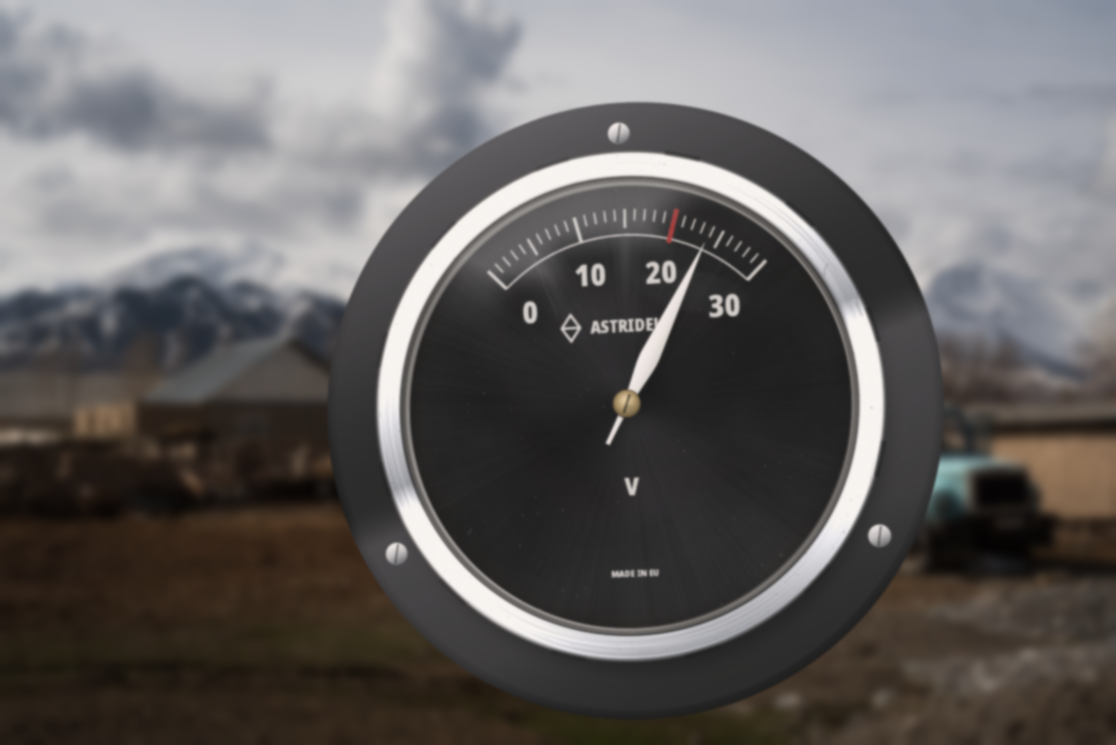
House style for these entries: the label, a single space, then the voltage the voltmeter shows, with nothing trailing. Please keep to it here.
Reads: 24 V
